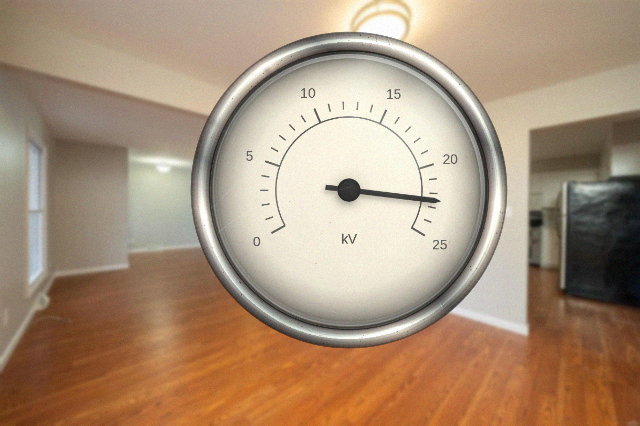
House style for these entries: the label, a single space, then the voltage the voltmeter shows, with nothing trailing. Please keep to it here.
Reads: 22.5 kV
